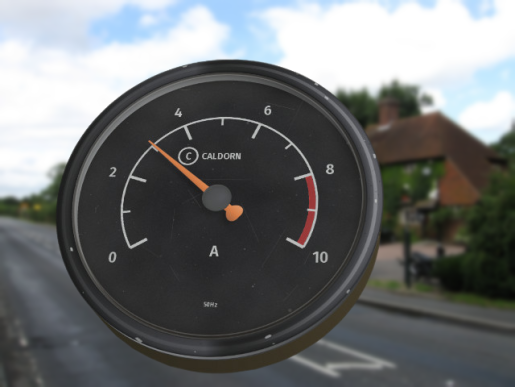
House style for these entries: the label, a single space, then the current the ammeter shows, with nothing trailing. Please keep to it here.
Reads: 3 A
